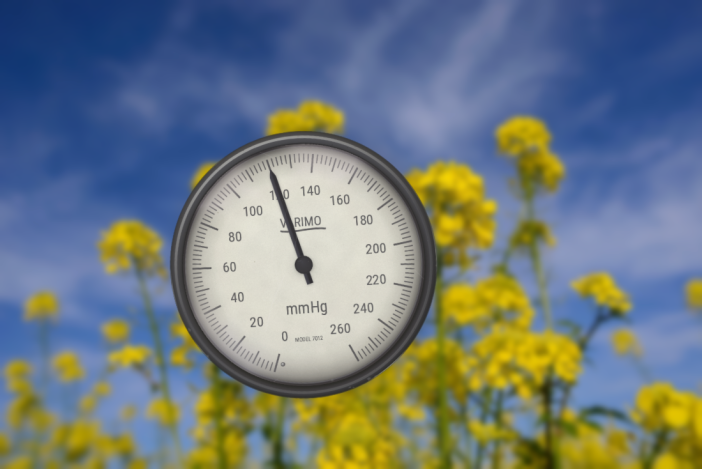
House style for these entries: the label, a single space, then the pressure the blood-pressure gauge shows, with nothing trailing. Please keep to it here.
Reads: 120 mmHg
